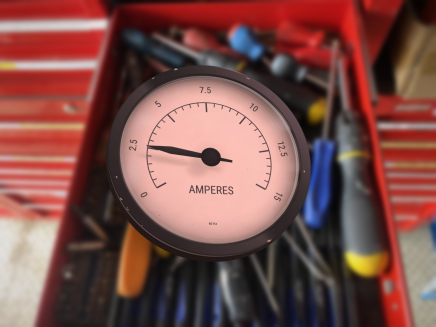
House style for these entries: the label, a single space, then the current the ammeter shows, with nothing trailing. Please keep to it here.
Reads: 2.5 A
